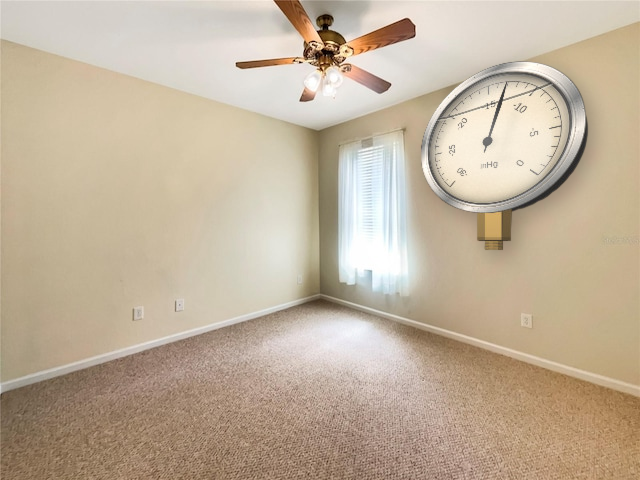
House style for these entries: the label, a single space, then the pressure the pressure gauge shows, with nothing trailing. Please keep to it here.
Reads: -13 inHg
